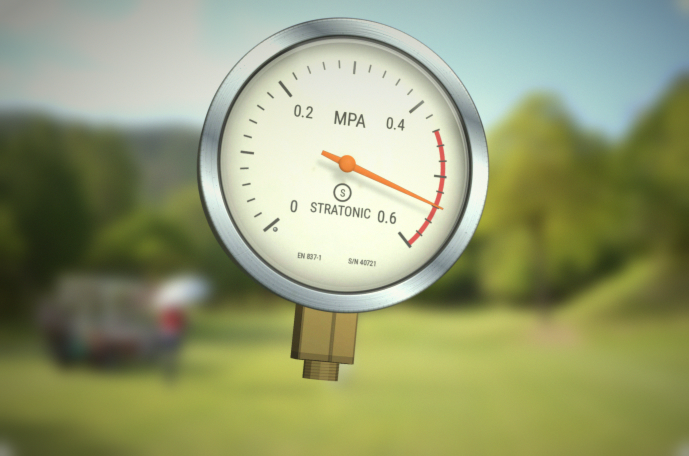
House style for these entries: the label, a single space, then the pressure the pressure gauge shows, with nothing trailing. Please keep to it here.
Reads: 0.54 MPa
